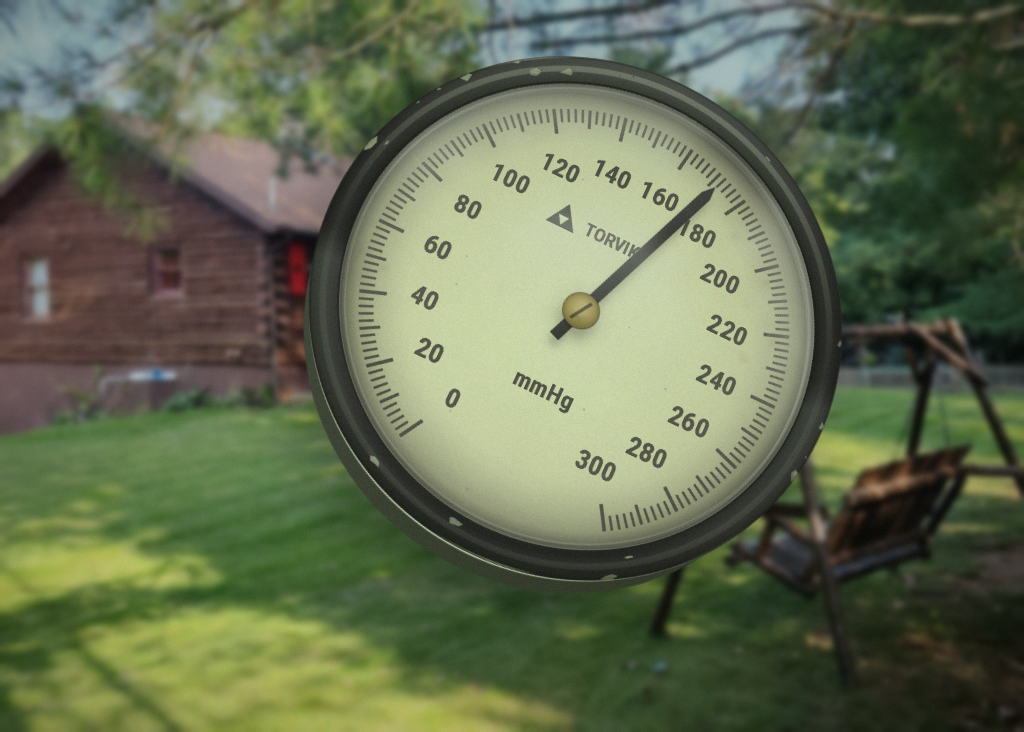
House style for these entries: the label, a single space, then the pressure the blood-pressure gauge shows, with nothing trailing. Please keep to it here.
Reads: 172 mmHg
